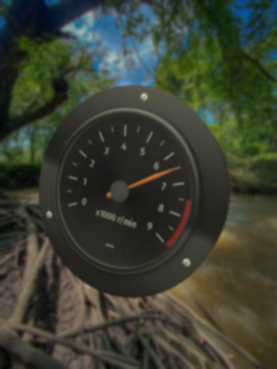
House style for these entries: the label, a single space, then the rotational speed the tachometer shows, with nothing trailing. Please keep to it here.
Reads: 6500 rpm
